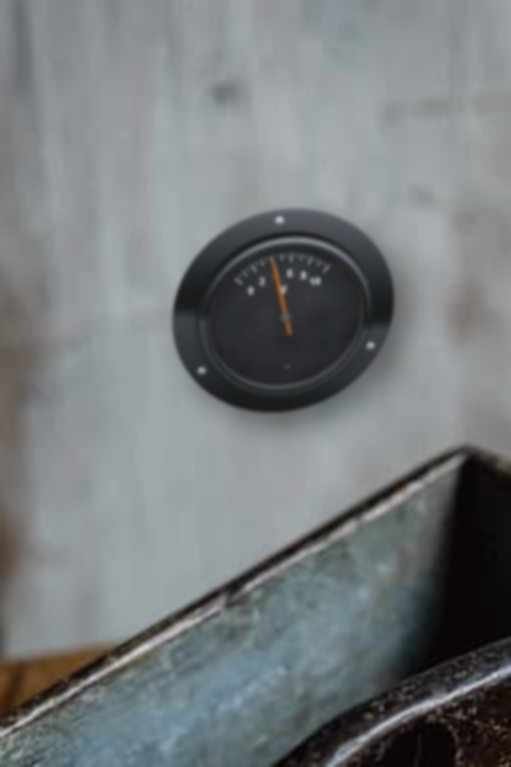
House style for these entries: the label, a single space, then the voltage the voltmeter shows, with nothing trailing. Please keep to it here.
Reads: 4 V
